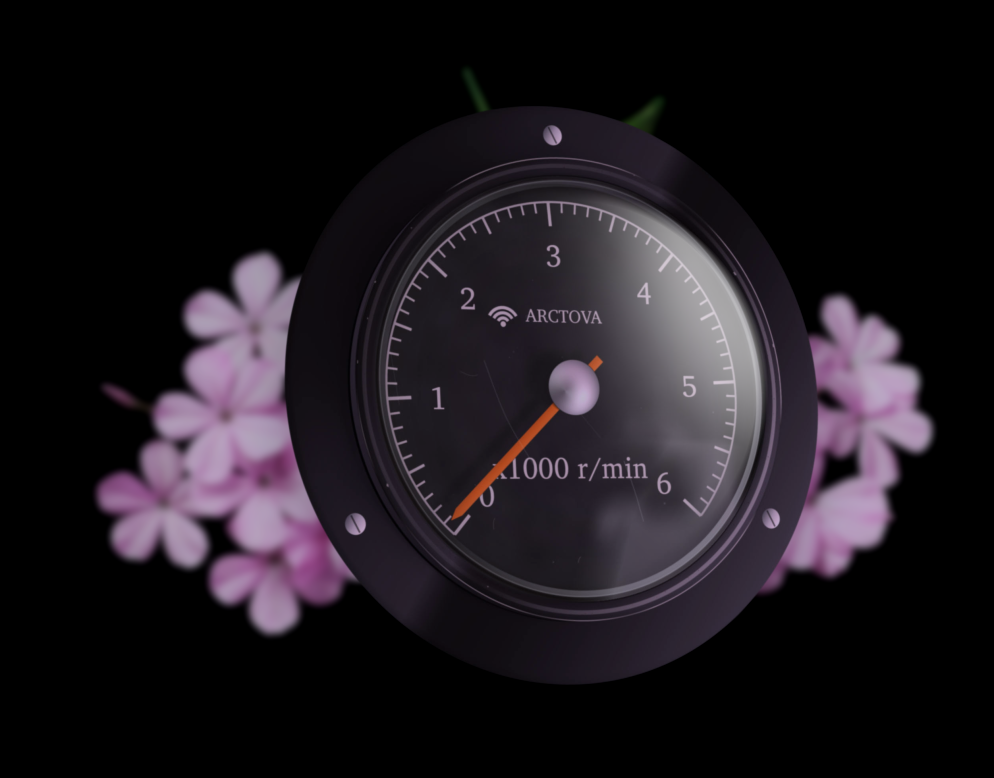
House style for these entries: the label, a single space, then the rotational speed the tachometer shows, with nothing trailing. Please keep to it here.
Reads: 100 rpm
